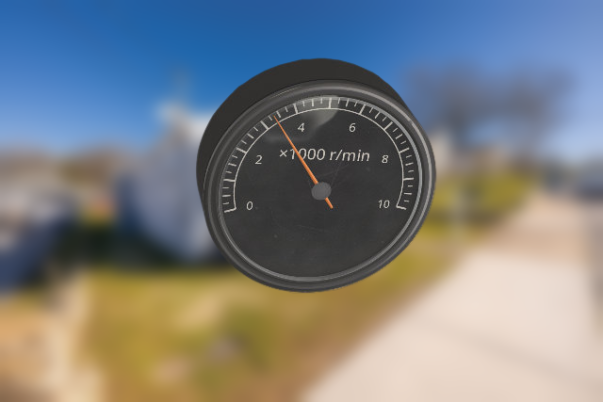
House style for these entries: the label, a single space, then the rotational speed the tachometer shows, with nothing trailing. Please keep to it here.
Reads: 3375 rpm
